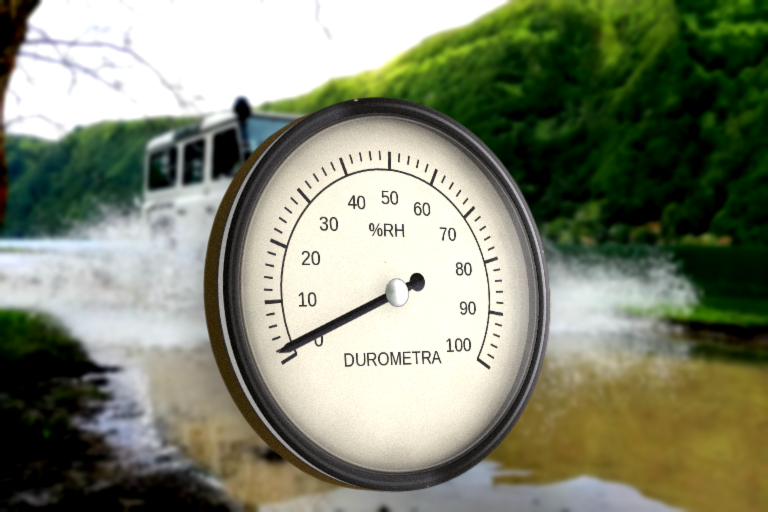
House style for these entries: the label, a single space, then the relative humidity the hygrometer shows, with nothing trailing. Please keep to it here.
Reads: 2 %
